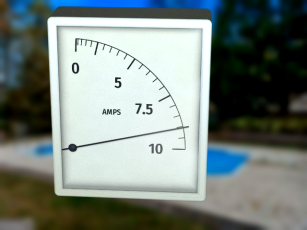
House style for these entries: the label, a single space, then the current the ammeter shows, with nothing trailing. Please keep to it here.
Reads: 9 A
